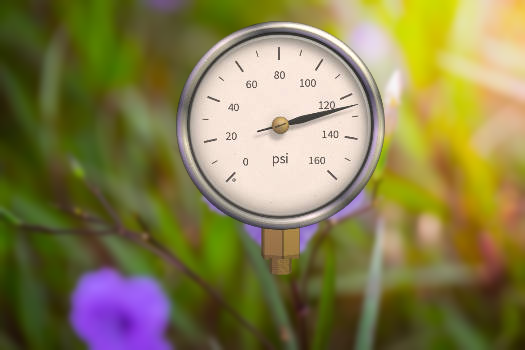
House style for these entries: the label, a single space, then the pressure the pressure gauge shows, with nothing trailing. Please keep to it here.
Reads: 125 psi
